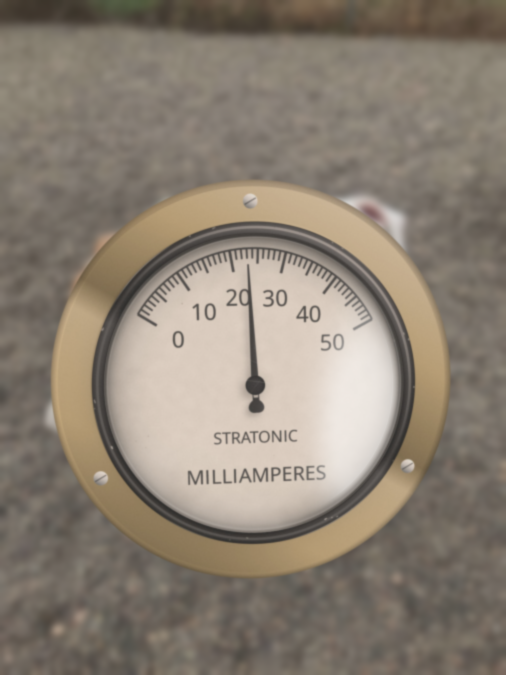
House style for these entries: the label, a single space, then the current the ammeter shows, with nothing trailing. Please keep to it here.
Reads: 23 mA
